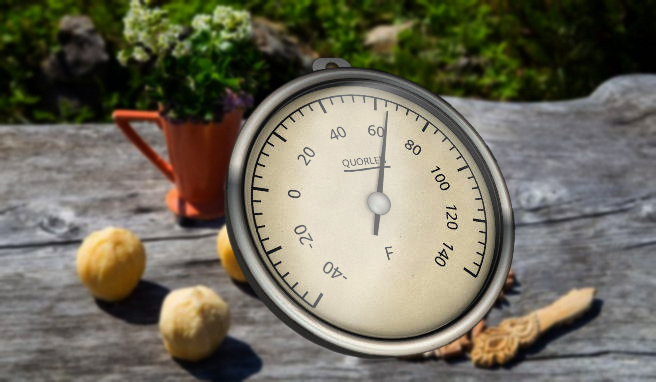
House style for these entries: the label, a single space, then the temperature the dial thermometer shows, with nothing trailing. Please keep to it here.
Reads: 64 °F
